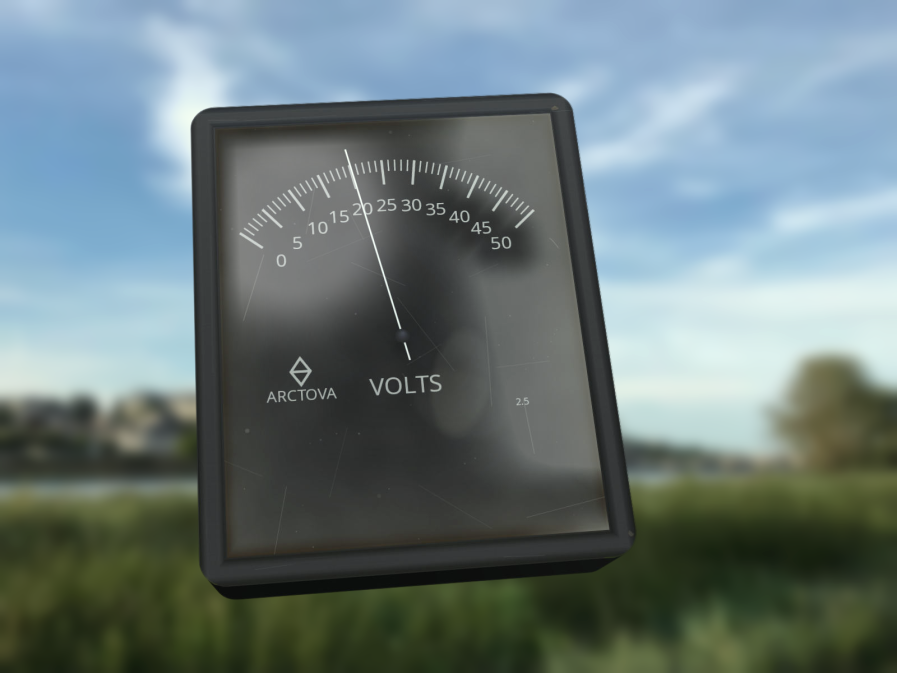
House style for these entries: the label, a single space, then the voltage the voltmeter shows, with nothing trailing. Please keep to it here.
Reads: 20 V
